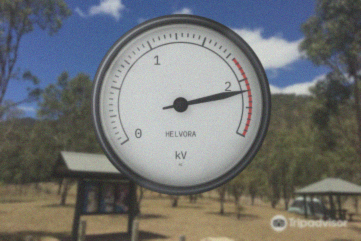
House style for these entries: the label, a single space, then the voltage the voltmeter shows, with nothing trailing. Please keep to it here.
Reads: 2.1 kV
